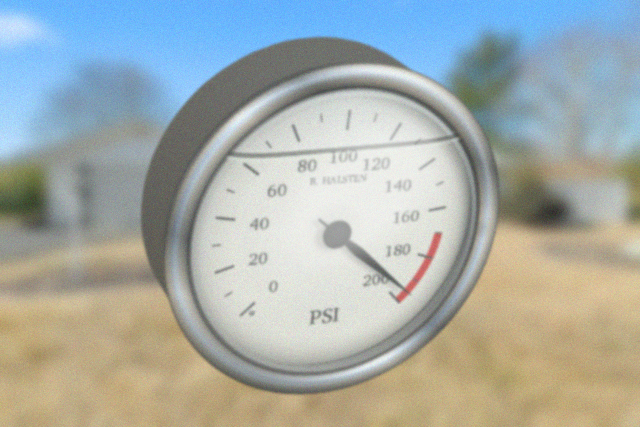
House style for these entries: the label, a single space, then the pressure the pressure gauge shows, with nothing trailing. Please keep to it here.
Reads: 195 psi
